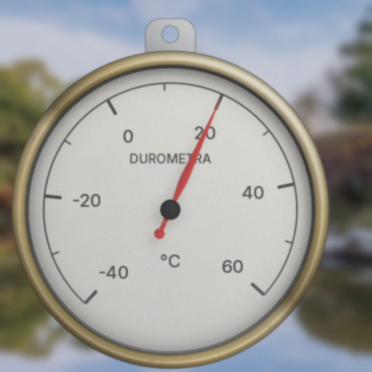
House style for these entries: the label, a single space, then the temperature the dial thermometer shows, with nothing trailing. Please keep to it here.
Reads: 20 °C
